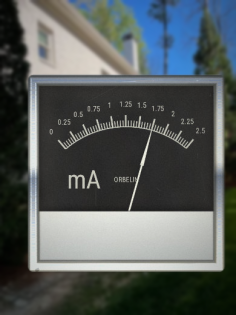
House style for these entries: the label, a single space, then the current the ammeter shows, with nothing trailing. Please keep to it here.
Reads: 1.75 mA
